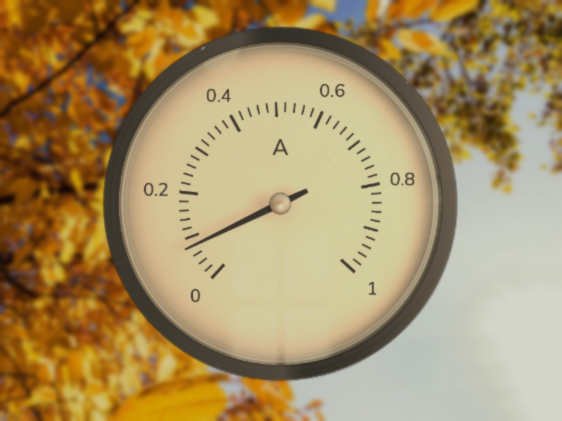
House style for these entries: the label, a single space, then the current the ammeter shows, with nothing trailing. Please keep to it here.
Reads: 0.08 A
